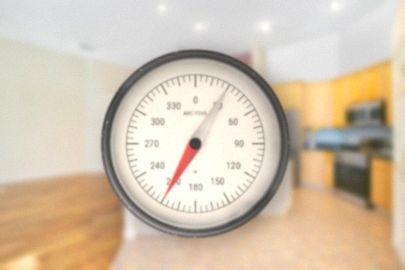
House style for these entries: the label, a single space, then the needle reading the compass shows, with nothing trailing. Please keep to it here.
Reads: 210 °
